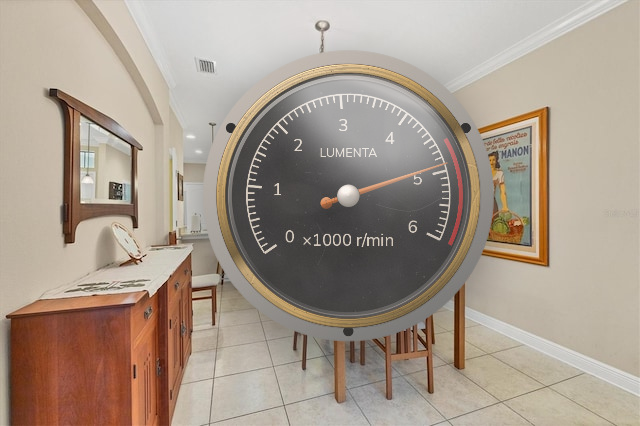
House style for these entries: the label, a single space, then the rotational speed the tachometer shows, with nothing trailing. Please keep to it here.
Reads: 4900 rpm
